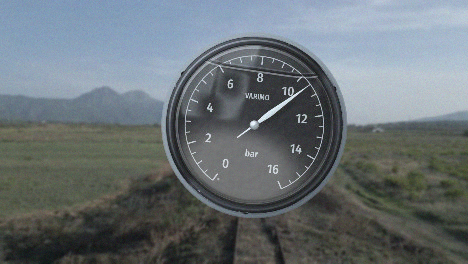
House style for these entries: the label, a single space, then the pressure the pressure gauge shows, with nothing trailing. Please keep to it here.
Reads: 10.5 bar
